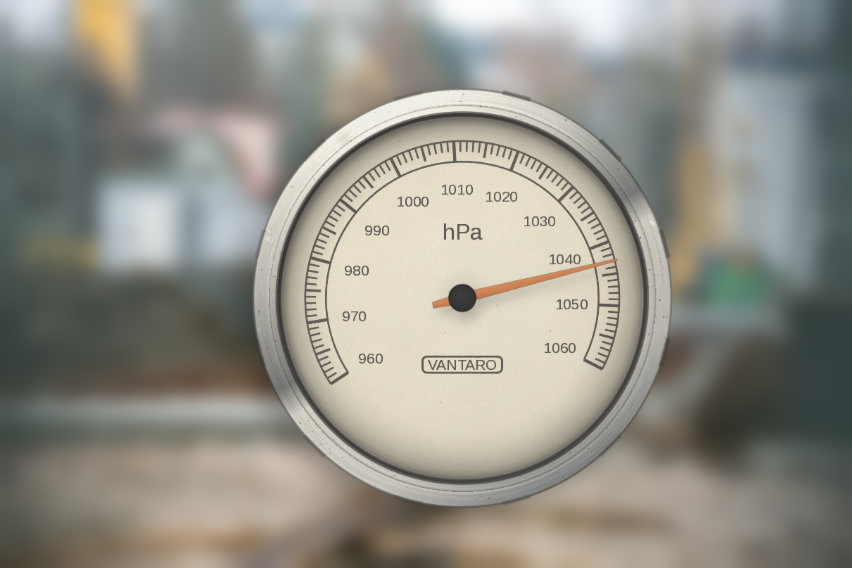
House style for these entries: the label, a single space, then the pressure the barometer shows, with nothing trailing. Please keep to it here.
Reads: 1043 hPa
